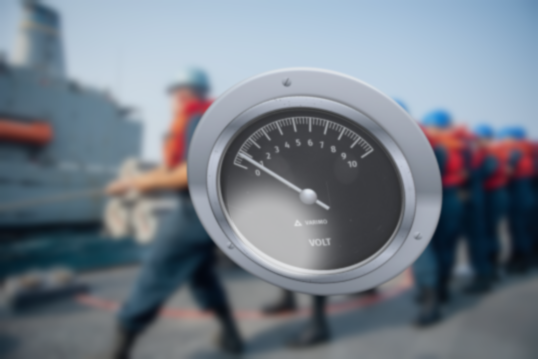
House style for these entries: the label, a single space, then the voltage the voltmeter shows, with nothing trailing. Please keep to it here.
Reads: 1 V
